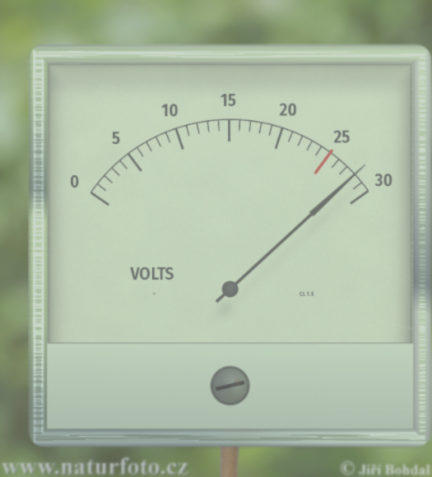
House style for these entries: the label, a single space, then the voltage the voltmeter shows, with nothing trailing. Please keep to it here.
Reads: 28 V
